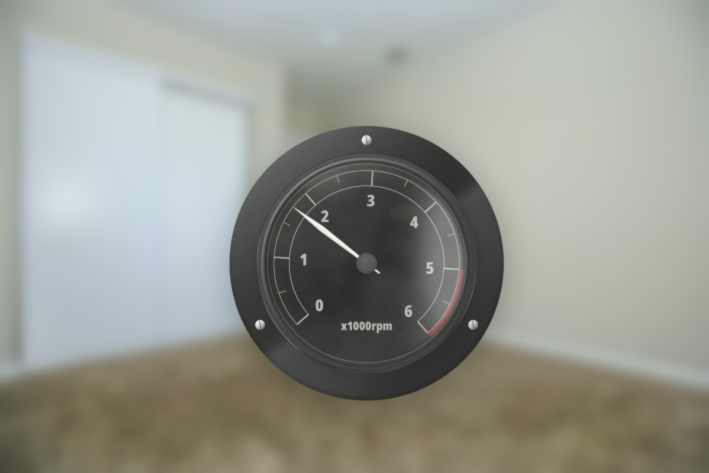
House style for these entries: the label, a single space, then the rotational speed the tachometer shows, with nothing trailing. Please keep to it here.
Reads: 1750 rpm
